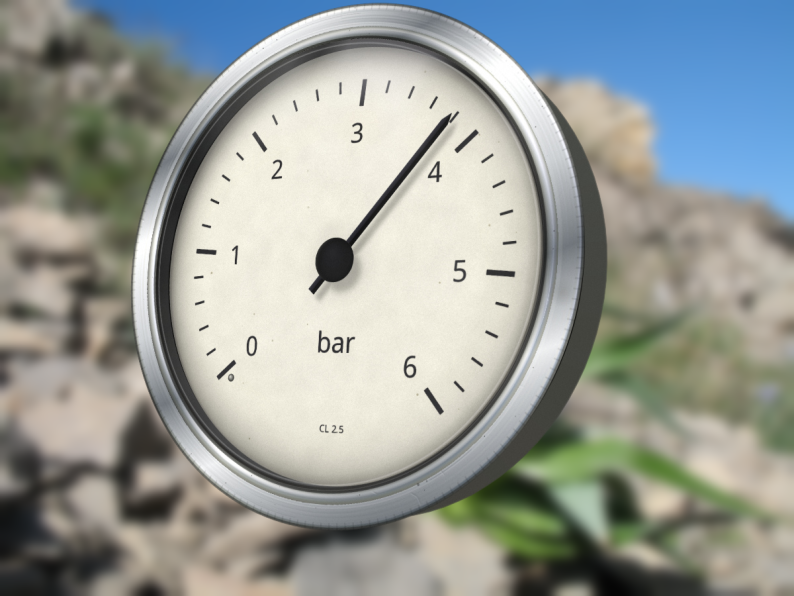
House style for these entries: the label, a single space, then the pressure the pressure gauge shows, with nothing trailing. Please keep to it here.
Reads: 3.8 bar
